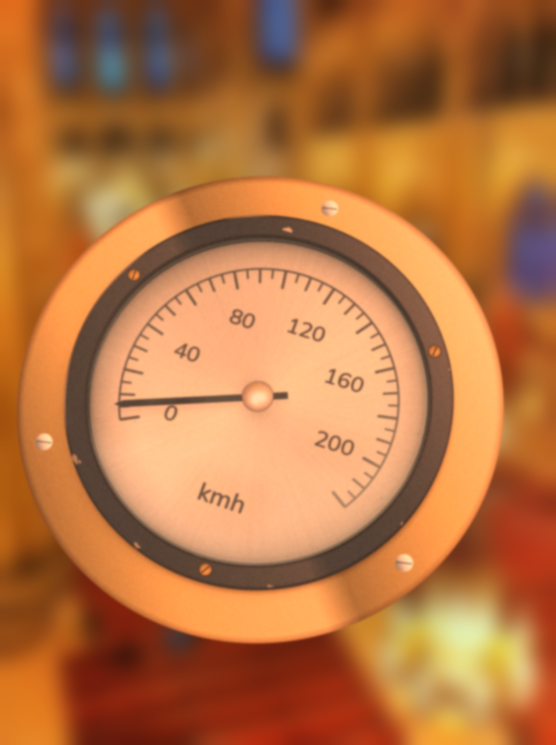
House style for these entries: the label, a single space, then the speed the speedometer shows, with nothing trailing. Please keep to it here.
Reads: 5 km/h
